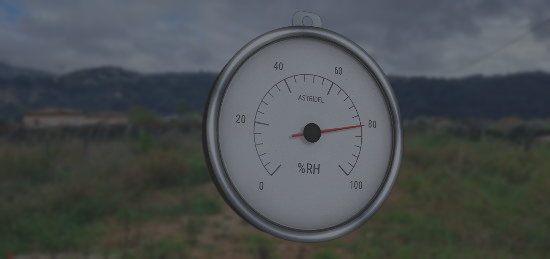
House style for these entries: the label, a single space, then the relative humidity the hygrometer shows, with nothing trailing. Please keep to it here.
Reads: 80 %
